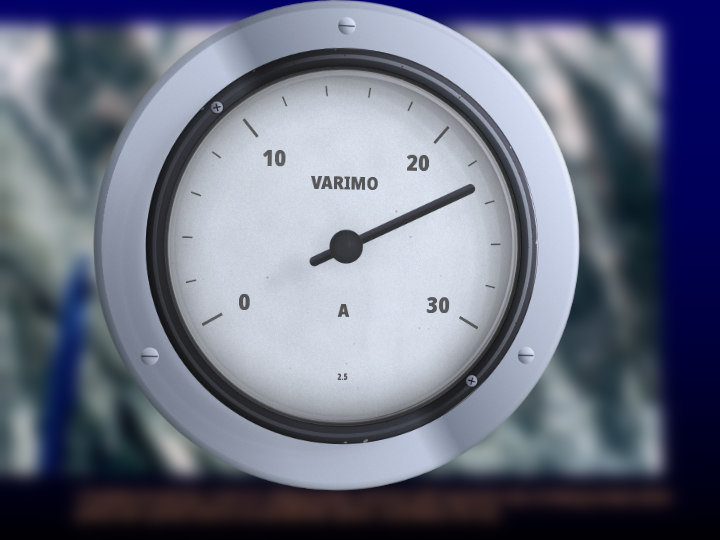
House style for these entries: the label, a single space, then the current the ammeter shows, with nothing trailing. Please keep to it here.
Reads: 23 A
